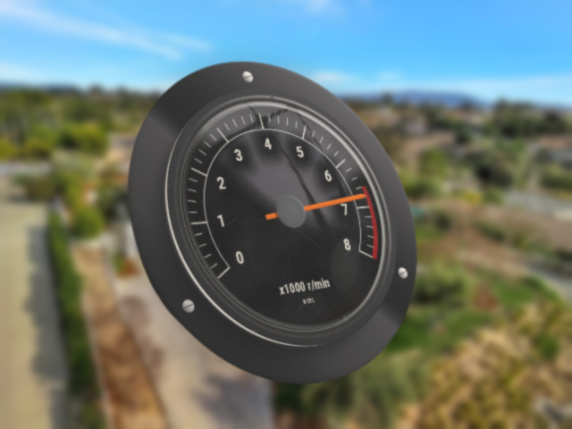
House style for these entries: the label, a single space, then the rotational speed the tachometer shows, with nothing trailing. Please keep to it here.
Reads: 6800 rpm
